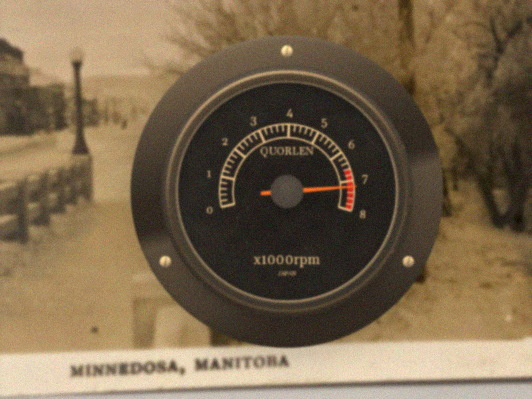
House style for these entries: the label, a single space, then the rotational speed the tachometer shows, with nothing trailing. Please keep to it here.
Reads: 7200 rpm
